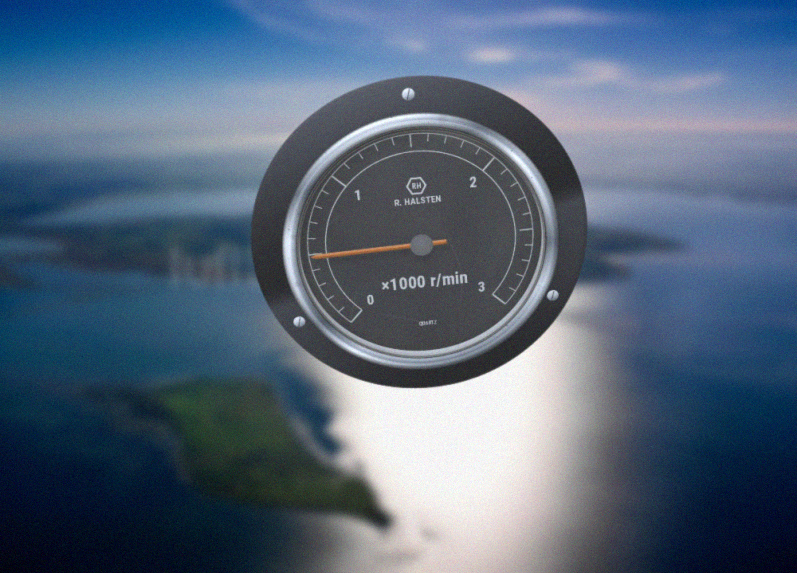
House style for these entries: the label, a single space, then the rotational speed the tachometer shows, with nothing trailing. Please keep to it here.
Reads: 500 rpm
